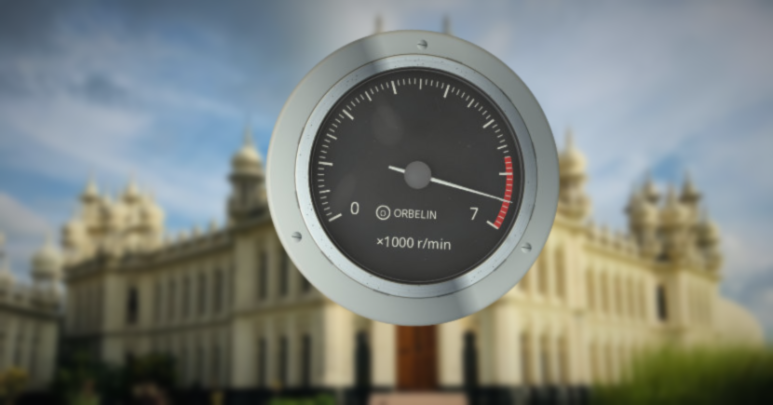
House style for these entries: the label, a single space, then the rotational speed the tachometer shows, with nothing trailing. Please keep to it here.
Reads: 6500 rpm
